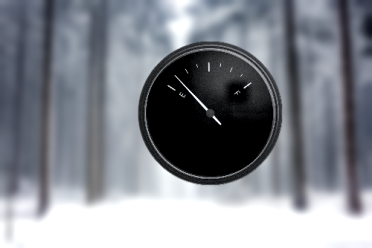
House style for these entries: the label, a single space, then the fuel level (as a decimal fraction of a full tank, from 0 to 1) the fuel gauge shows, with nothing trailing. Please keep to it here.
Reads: 0.125
